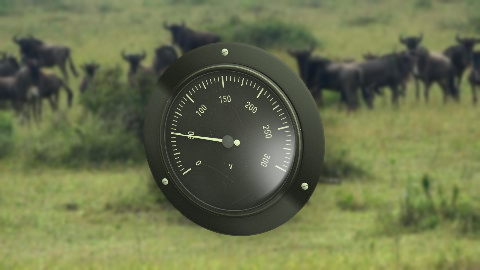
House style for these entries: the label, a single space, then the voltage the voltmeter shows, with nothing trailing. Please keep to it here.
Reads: 50 V
